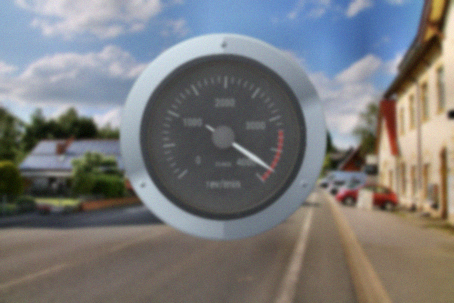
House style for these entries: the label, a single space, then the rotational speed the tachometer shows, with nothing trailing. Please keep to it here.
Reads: 3800 rpm
